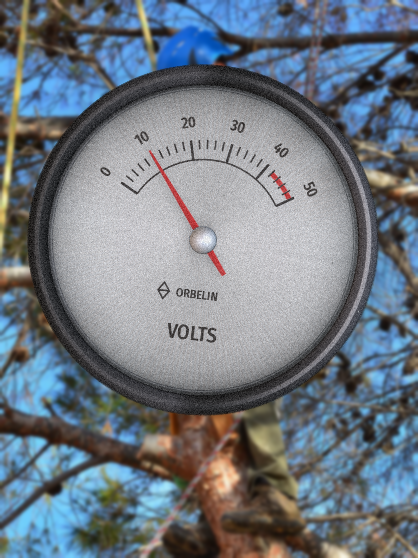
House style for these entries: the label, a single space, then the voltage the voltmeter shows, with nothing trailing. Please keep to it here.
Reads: 10 V
